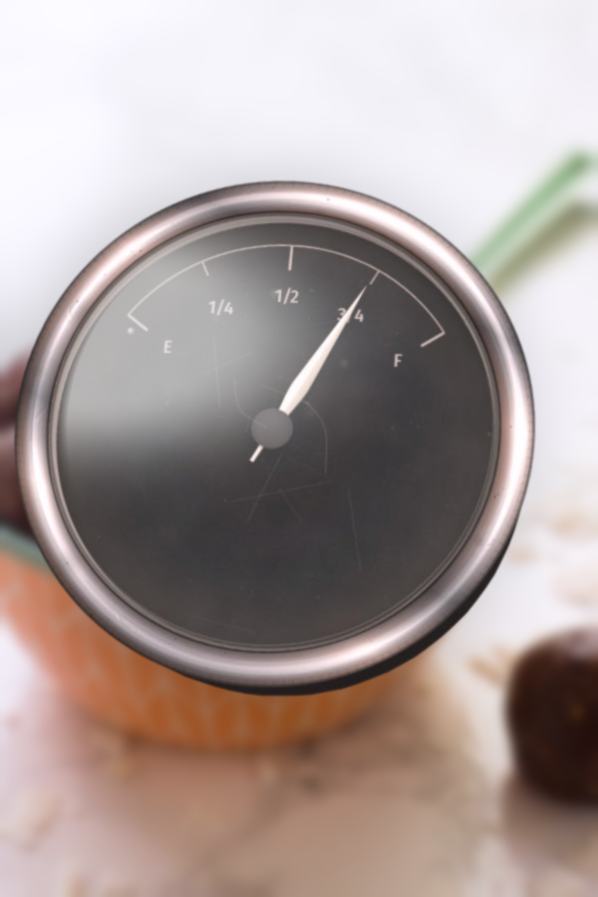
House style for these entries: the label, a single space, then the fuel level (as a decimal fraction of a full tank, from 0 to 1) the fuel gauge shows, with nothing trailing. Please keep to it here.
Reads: 0.75
